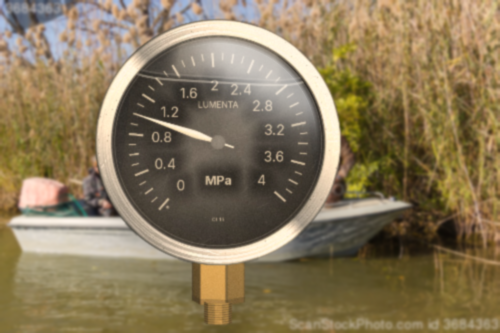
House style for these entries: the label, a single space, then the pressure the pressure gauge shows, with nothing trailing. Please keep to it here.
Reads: 1 MPa
